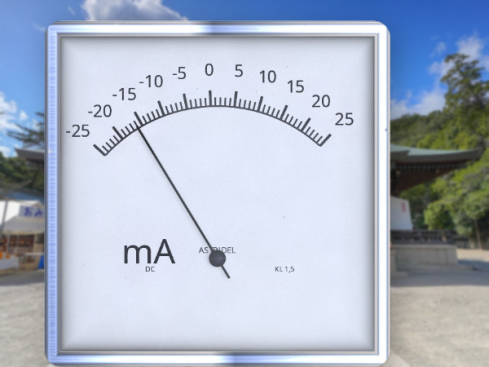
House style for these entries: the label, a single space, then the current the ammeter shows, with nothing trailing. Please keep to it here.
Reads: -16 mA
